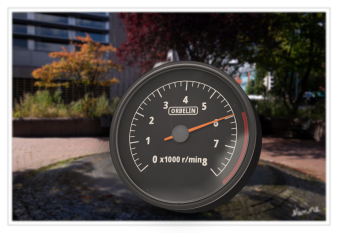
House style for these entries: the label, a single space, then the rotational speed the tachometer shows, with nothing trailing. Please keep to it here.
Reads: 6000 rpm
